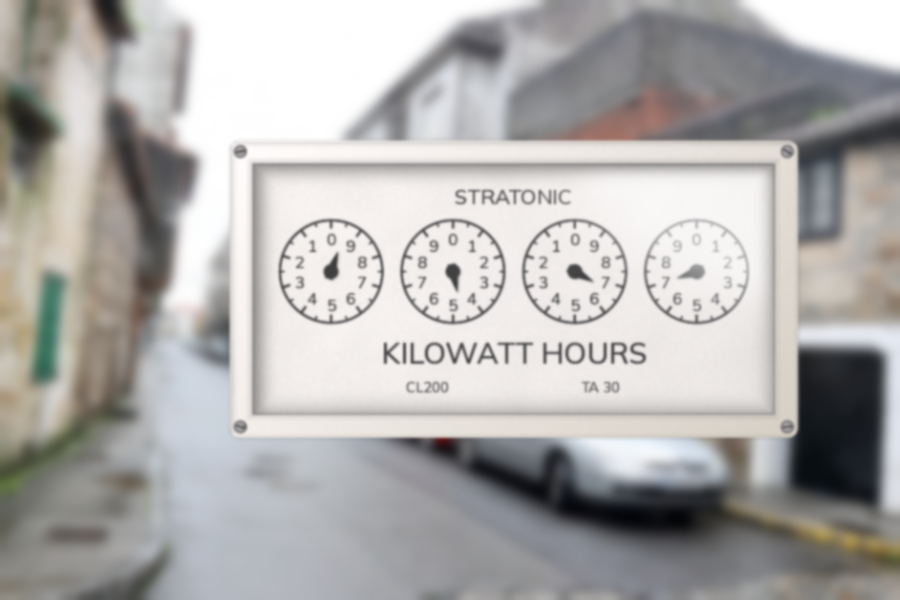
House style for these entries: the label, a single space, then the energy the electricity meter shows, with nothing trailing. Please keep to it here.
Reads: 9467 kWh
